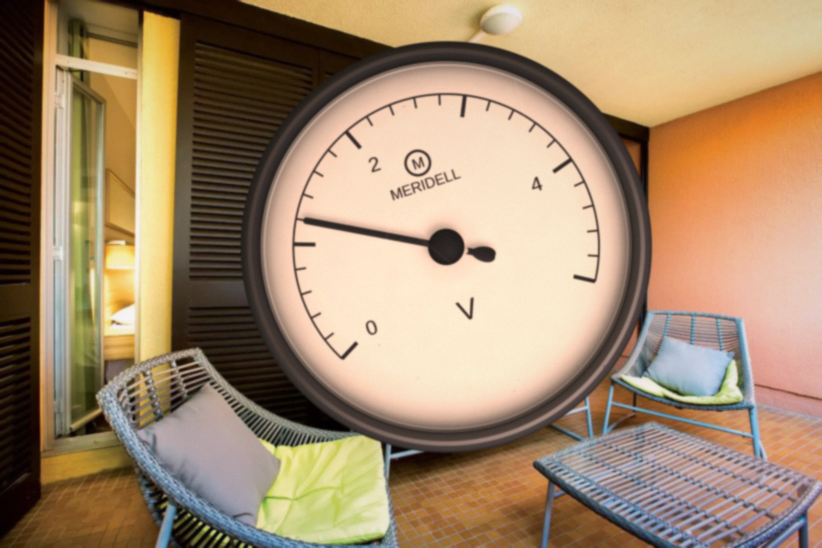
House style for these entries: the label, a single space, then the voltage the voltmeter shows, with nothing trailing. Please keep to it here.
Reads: 1.2 V
